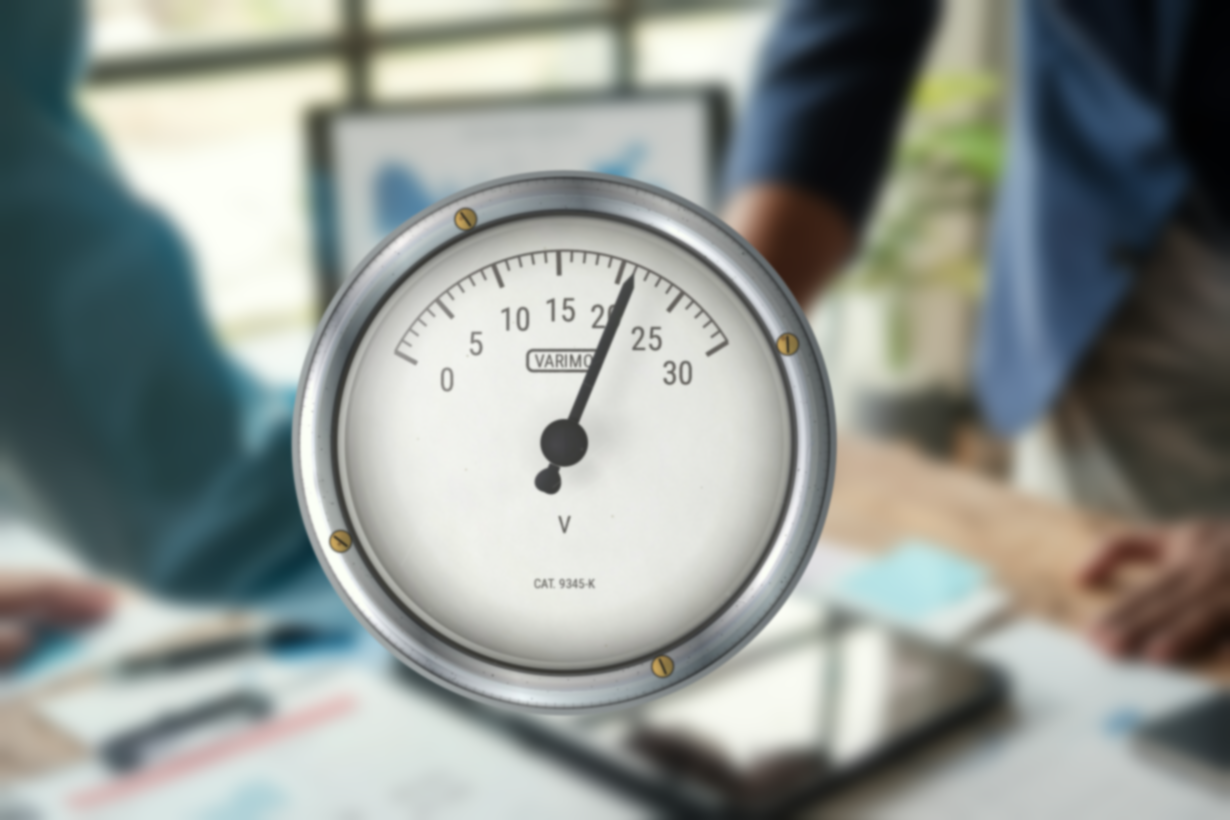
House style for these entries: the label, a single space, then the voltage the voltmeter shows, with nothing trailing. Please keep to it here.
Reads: 21 V
